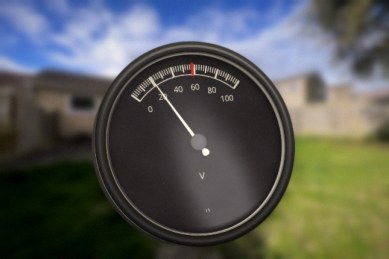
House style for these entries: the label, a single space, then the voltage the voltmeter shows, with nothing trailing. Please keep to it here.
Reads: 20 V
